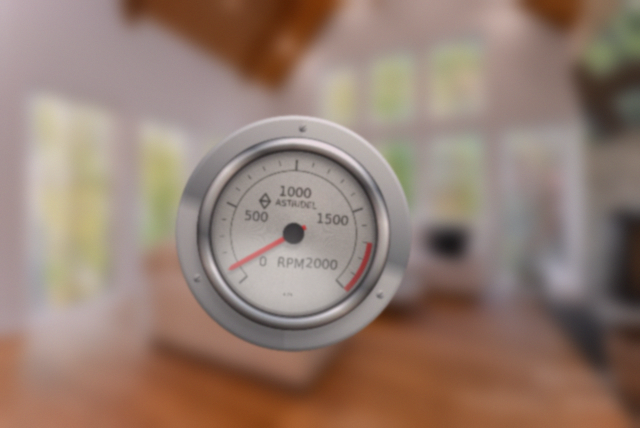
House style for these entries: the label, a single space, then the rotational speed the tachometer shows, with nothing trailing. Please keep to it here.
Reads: 100 rpm
